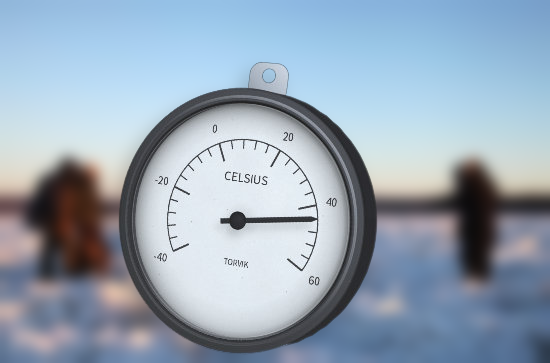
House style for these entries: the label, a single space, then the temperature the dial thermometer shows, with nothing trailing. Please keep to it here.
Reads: 44 °C
